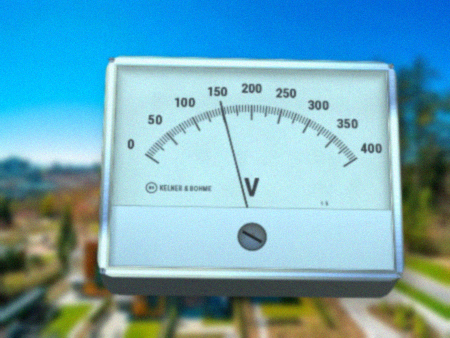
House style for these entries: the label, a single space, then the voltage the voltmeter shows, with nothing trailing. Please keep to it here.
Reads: 150 V
